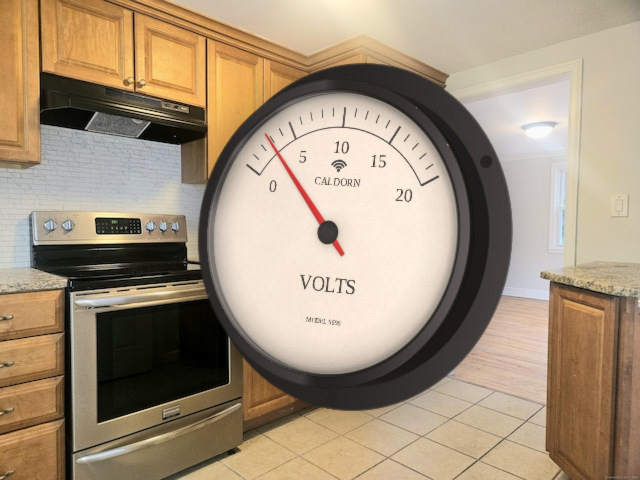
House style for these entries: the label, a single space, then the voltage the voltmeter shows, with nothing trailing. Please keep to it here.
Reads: 3 V
